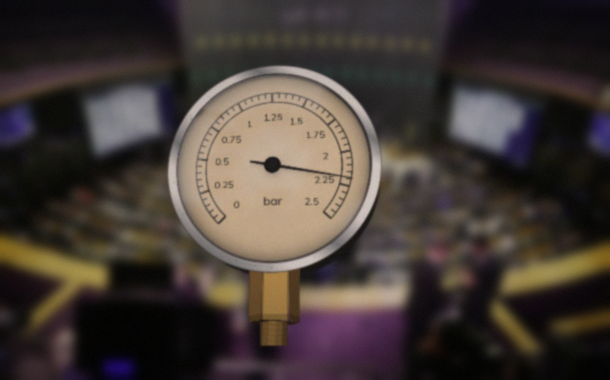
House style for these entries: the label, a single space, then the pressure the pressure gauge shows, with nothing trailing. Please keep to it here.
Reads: 2.2 bar
